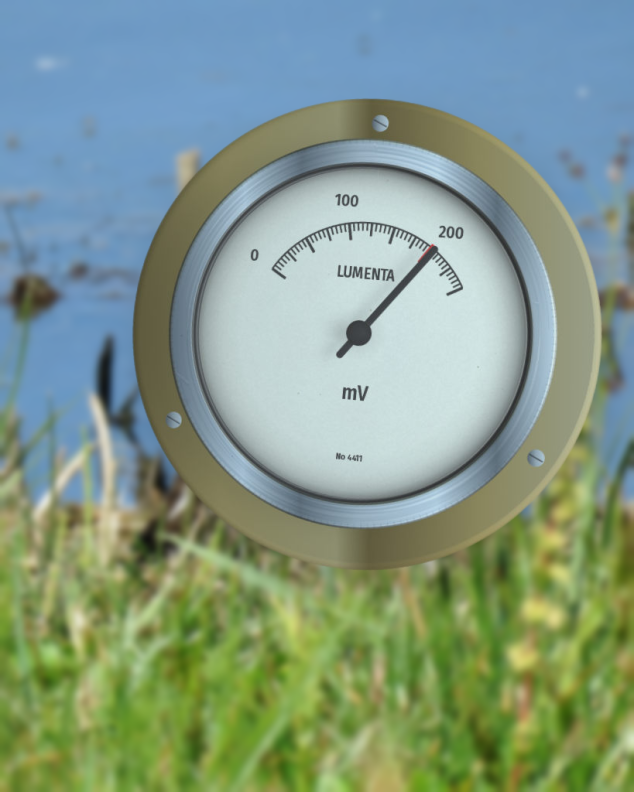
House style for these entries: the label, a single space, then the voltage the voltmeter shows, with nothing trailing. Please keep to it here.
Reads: 200 mV
